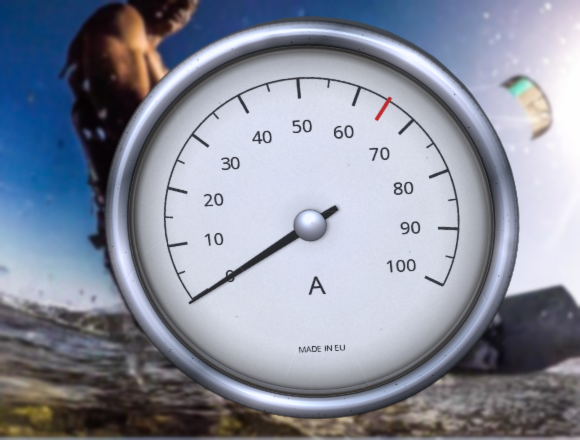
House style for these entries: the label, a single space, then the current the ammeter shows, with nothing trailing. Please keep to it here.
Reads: 0 A
